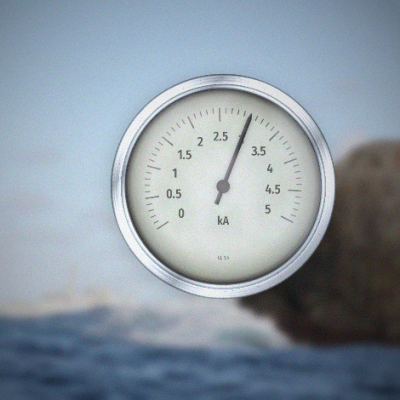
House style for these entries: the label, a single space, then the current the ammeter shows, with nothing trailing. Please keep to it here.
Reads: 3 kA
